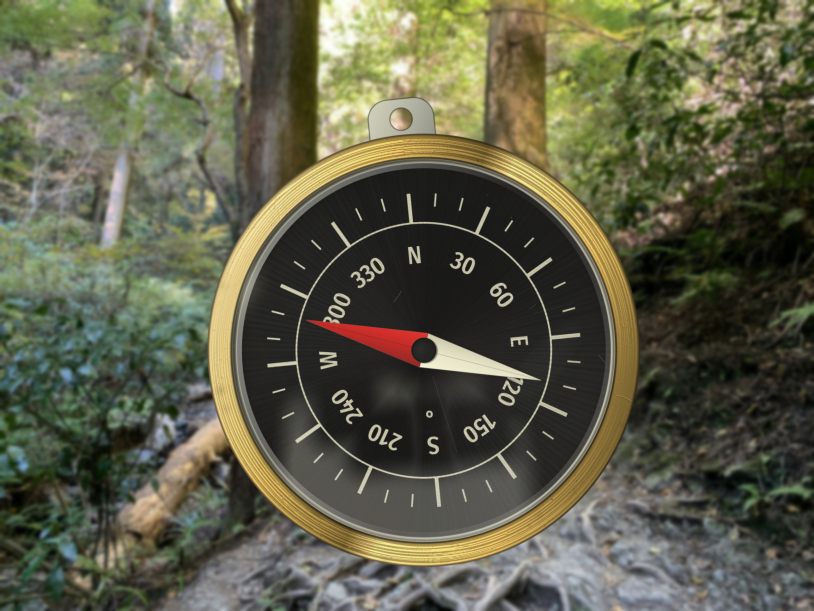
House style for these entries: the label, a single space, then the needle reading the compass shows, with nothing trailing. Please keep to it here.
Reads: 290 °
